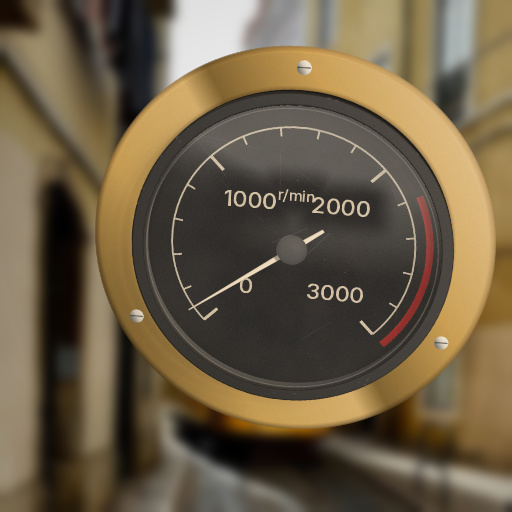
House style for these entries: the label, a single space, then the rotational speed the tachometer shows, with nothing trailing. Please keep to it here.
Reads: 100 rpm
